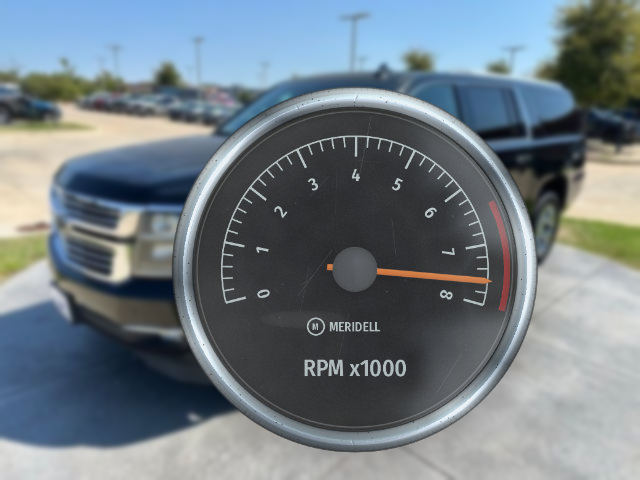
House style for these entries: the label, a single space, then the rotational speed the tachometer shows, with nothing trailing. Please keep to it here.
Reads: 7600 rpm
